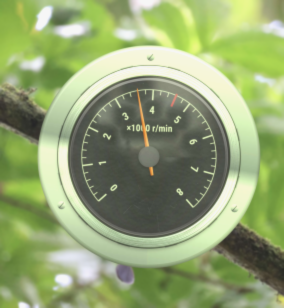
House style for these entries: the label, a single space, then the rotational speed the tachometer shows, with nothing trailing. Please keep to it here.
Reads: 3600 rpm
